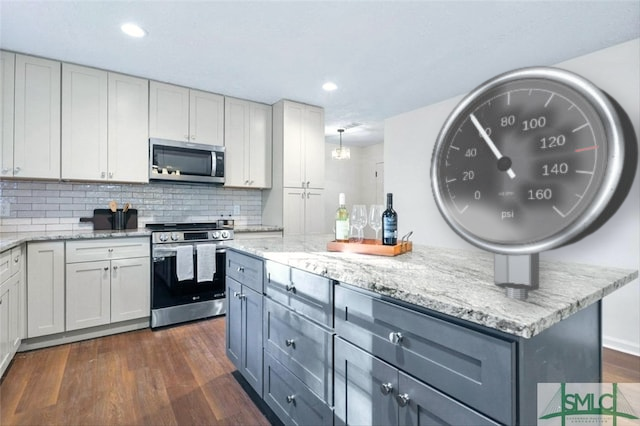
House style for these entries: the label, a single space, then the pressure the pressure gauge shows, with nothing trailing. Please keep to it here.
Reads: 60 psi
